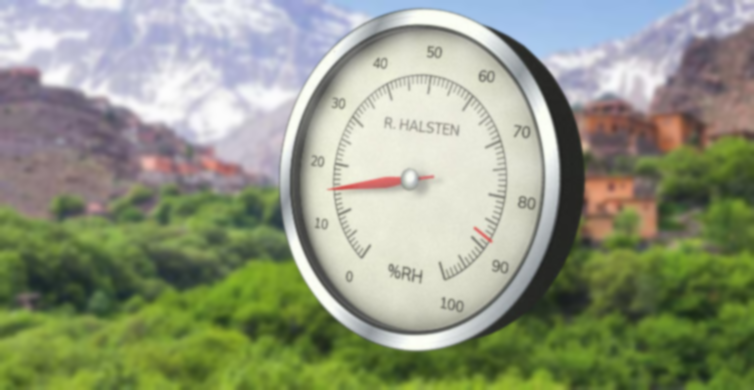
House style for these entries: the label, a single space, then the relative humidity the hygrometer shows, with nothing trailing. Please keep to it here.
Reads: 15 %
